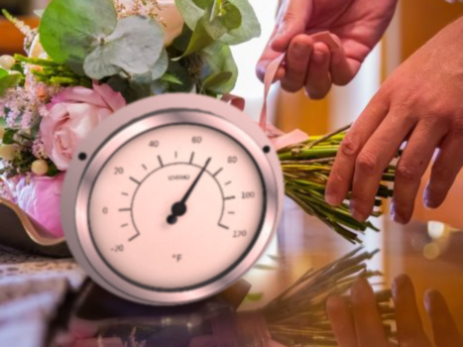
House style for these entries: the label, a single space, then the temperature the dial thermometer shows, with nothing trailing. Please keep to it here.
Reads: 70 °F
